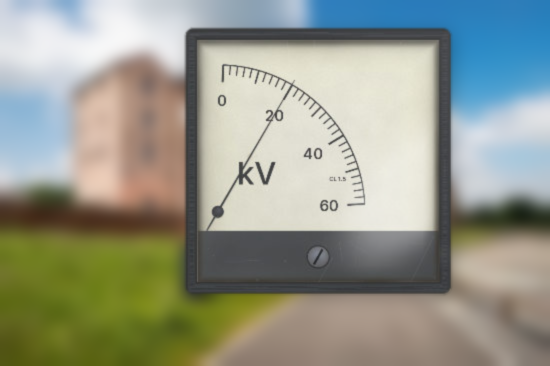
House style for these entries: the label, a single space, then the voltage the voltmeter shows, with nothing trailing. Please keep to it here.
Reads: 20 kV
